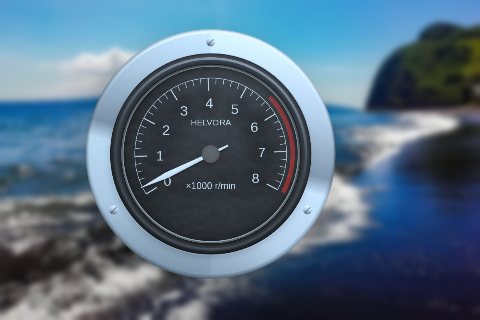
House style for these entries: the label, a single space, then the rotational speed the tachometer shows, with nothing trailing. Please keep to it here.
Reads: 200 rpm
